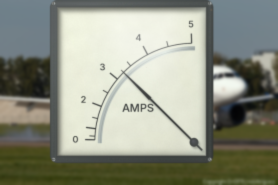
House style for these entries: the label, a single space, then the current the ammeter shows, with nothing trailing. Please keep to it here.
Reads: 3.25 A
